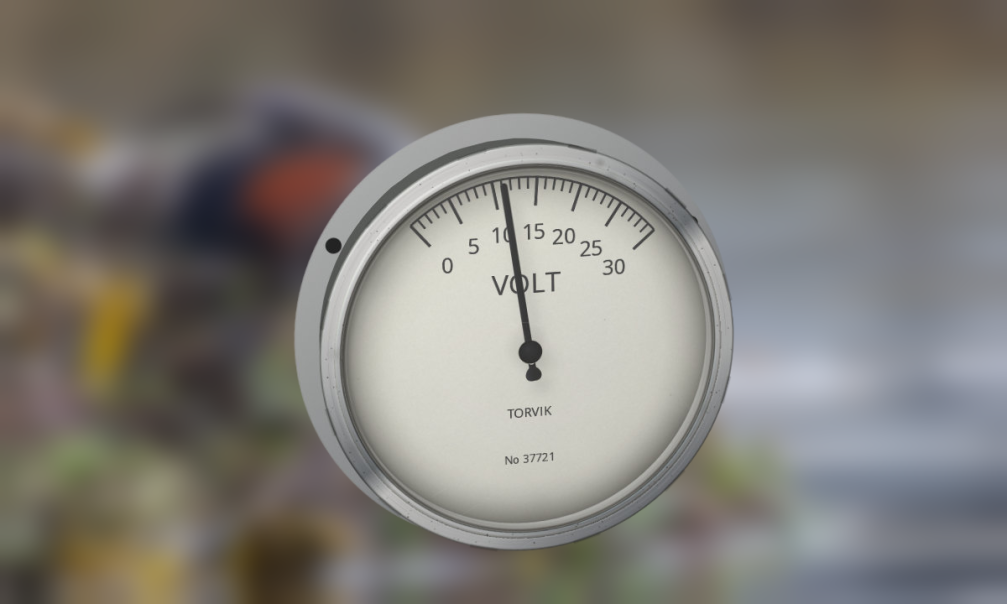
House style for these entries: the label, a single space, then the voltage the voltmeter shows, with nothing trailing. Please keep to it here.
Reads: 11 V
